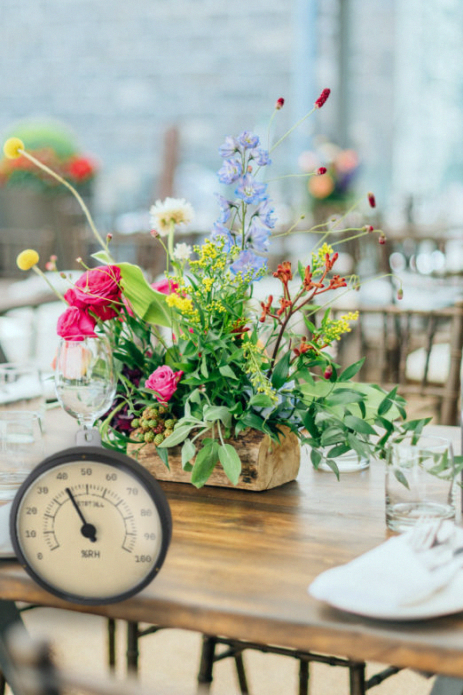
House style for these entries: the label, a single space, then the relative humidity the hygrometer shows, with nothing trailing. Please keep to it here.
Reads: 40 %
